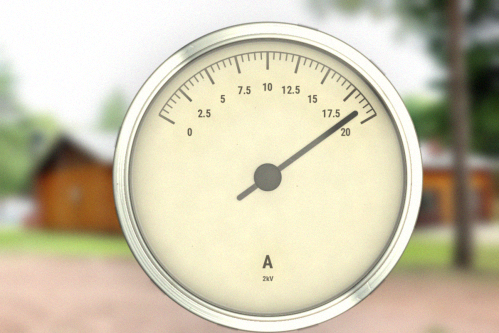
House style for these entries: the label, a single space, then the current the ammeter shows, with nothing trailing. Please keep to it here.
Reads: 19 A
